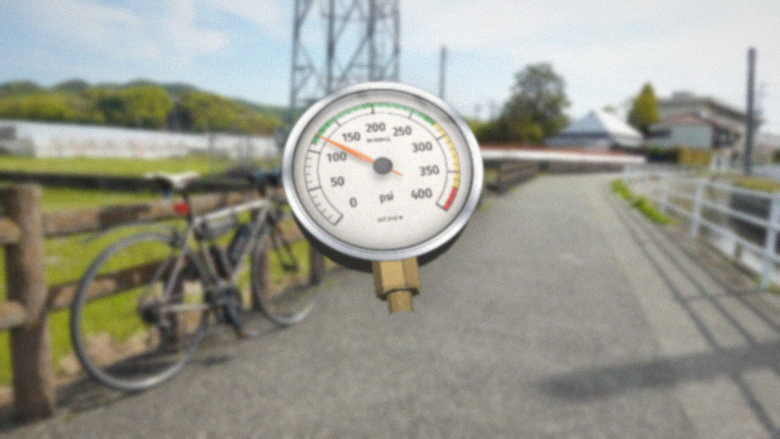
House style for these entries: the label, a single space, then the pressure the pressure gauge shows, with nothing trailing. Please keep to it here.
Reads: 120 psi
